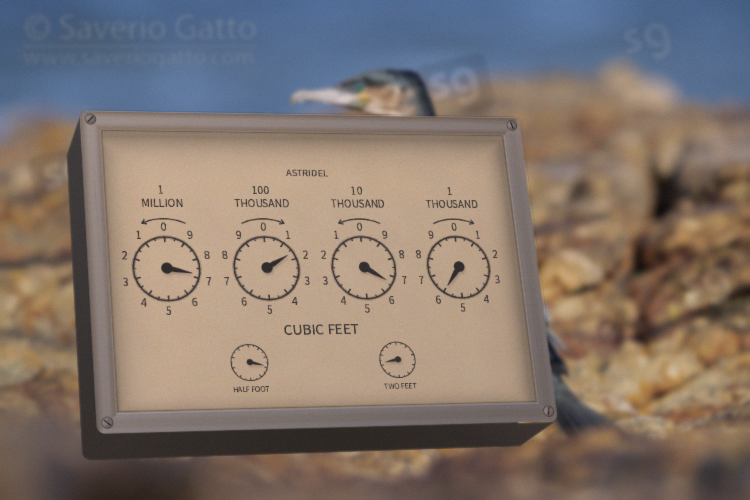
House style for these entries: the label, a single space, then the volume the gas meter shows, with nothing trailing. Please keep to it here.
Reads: 716600 ft³
